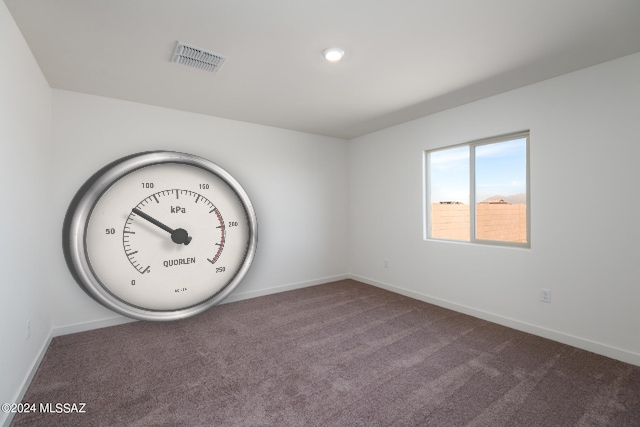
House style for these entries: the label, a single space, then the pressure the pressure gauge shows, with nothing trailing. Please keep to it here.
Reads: 75 kPa
